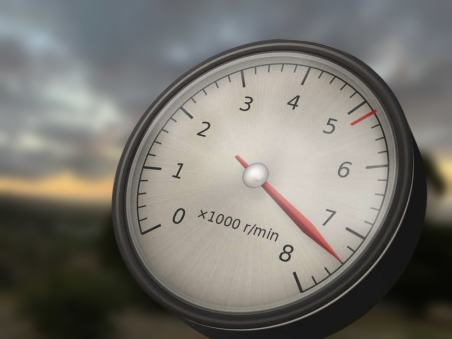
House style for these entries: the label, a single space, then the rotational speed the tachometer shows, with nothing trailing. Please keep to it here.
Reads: 7400 rpm
